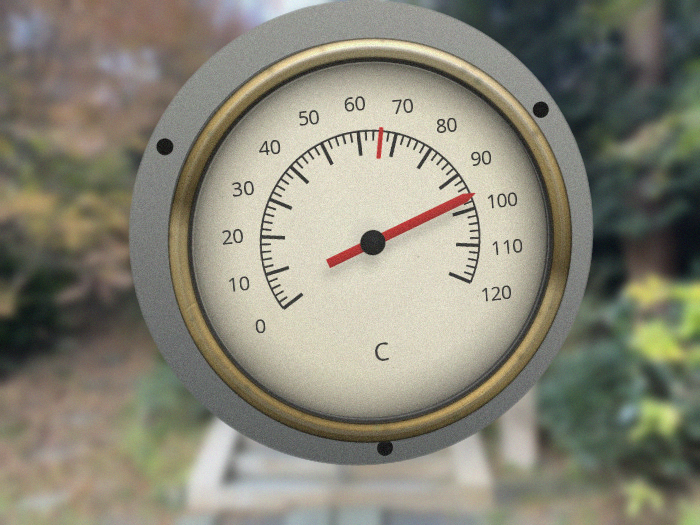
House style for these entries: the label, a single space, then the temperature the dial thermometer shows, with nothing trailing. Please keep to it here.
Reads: 96 °C
